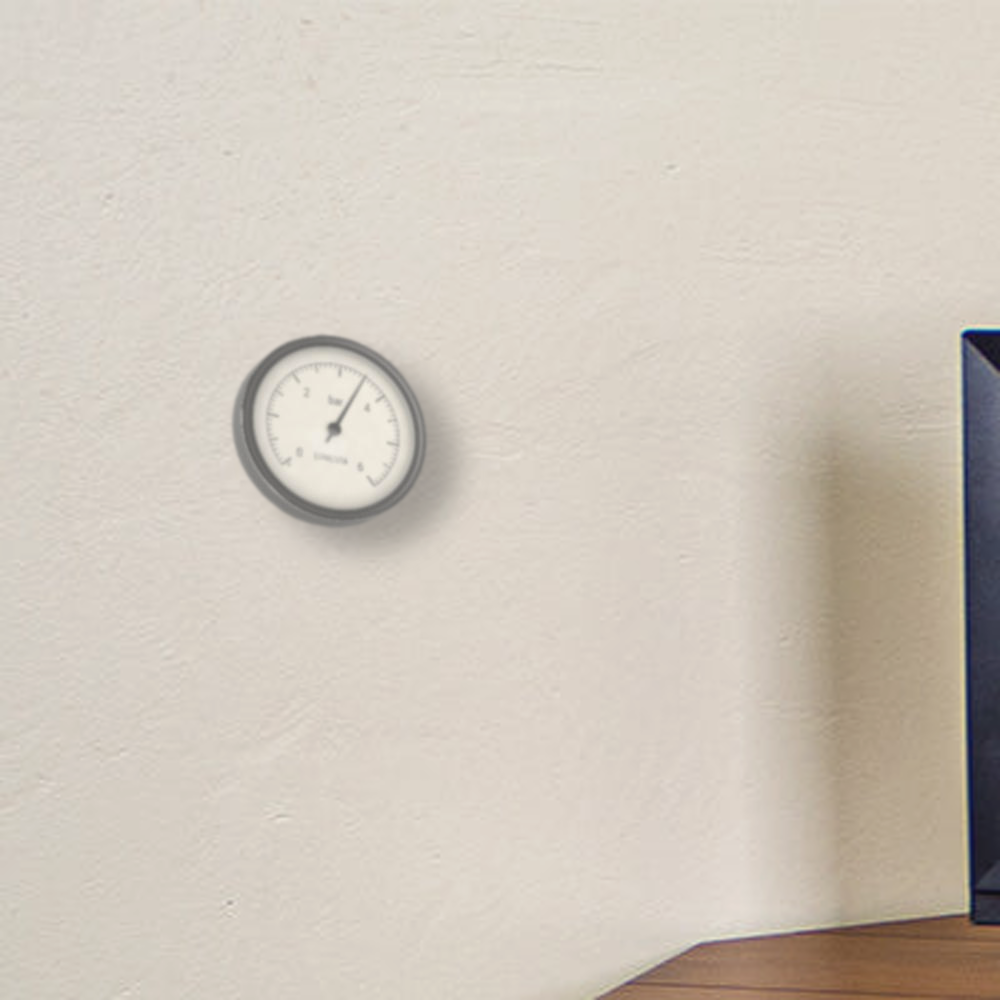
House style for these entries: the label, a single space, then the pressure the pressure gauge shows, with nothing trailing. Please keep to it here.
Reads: 3.5 bar
